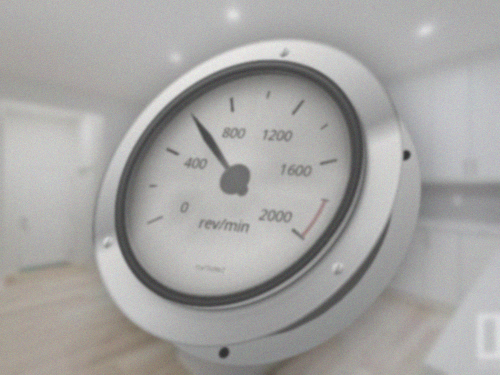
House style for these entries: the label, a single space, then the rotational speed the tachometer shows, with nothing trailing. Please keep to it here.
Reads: 600 rpm
